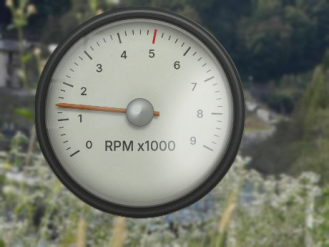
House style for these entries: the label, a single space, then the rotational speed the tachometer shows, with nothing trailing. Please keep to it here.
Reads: 1400 rpm
